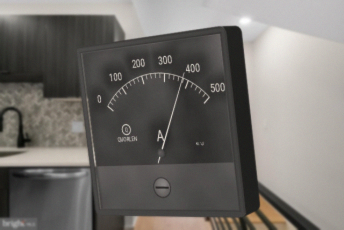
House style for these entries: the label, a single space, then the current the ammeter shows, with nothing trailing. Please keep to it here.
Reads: 380 A
